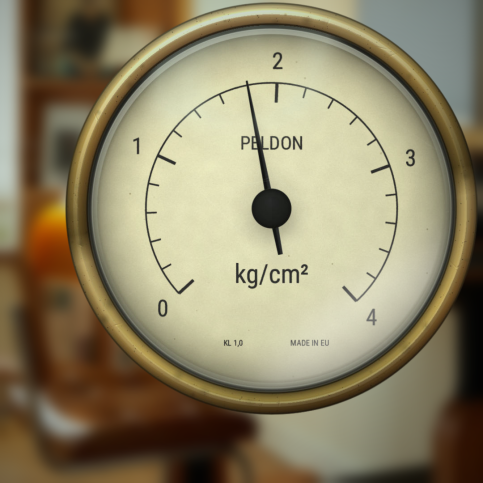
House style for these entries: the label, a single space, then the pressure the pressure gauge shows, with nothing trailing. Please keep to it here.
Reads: 1.8 kg/cm²
